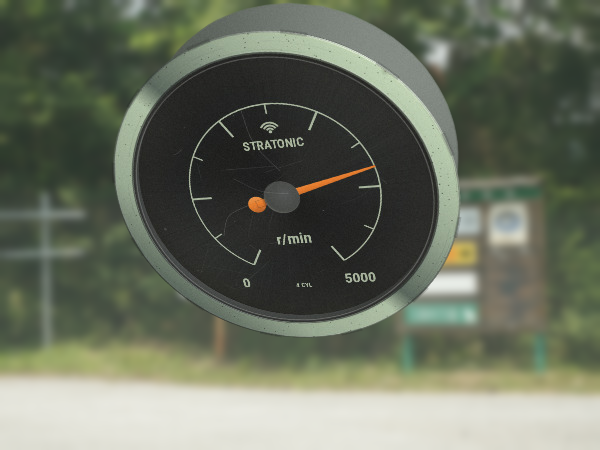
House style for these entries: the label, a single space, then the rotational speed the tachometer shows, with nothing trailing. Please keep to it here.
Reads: 3750 rpm
